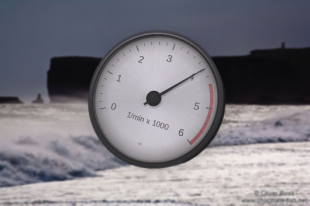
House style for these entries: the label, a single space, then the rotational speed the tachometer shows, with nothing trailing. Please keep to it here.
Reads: 4000 rpm
